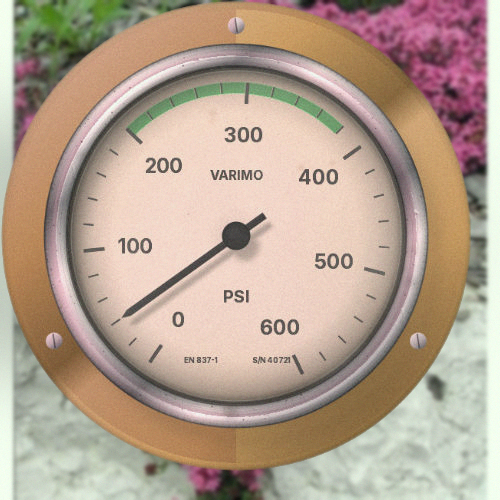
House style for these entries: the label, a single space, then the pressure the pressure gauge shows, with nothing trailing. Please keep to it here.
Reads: 40 psi
